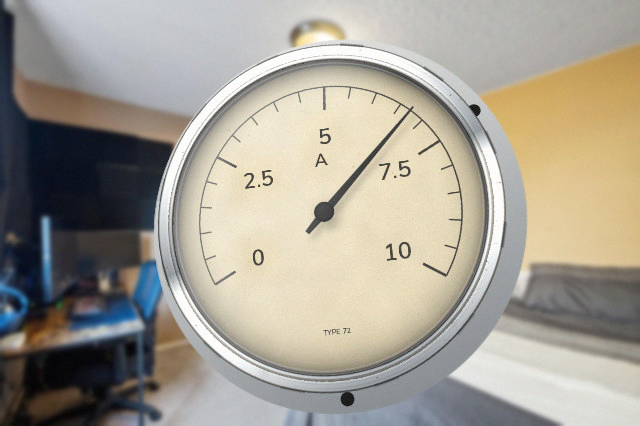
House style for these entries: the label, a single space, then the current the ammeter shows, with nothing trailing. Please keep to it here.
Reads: 6.75 A
